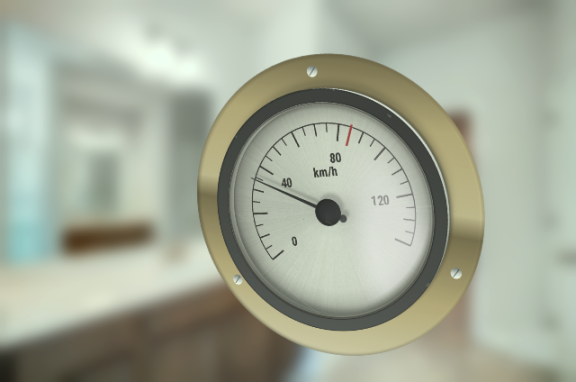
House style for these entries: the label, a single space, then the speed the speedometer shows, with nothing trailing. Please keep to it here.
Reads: 35 km/h
